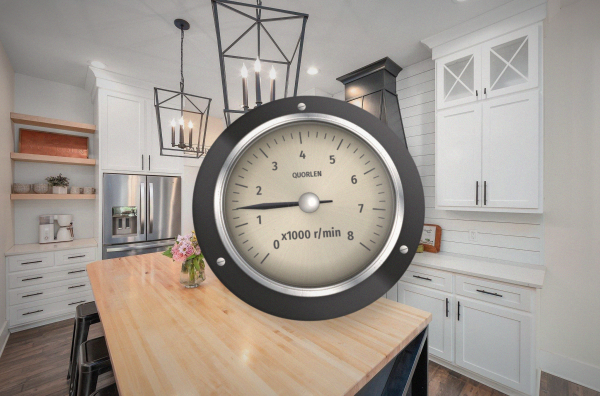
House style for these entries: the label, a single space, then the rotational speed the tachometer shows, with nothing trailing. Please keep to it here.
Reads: 1400 rpm
